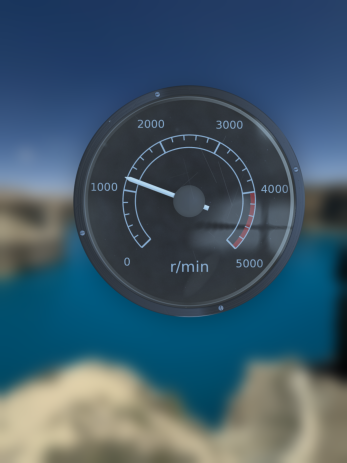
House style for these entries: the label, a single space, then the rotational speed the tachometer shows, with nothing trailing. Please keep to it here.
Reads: 1200 rpm
